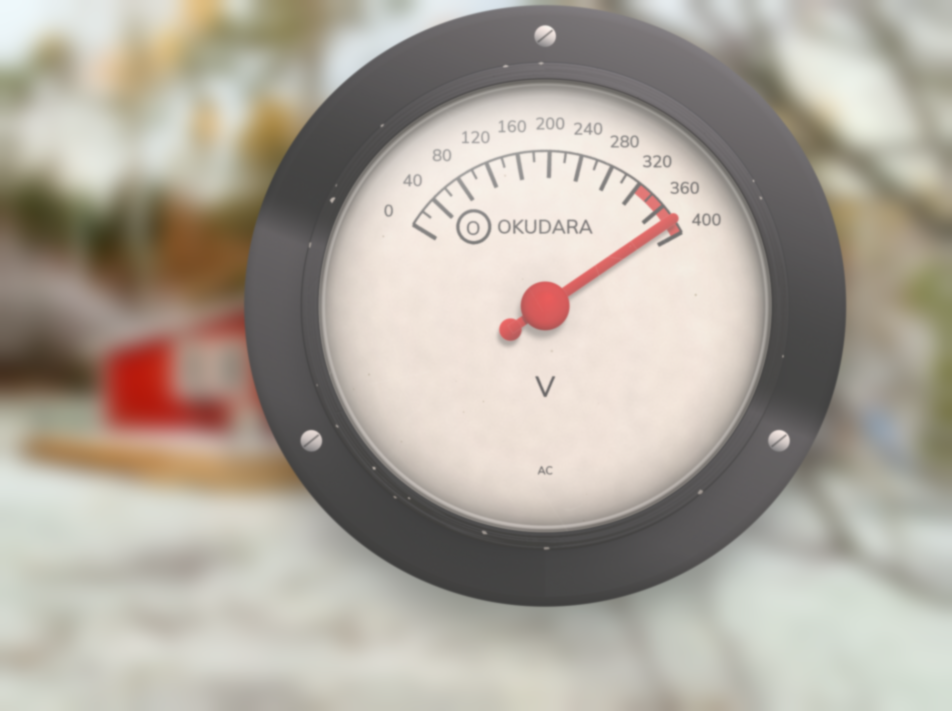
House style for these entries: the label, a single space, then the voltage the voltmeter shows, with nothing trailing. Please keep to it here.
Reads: 380 V
